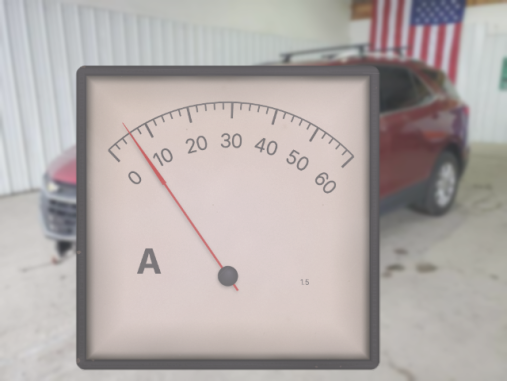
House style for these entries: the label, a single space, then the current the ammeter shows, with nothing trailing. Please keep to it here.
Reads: 6 A
